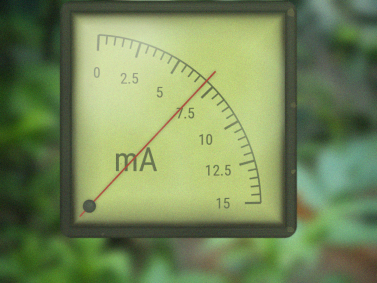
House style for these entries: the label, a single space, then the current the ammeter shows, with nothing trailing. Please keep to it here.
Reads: 7 mA
